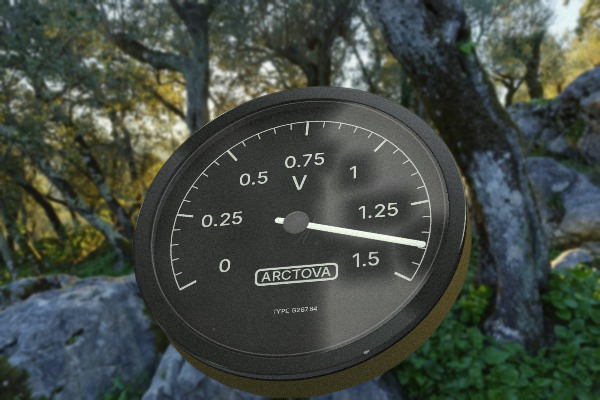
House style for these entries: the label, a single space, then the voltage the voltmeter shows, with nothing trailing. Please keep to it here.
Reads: 1.4 V
